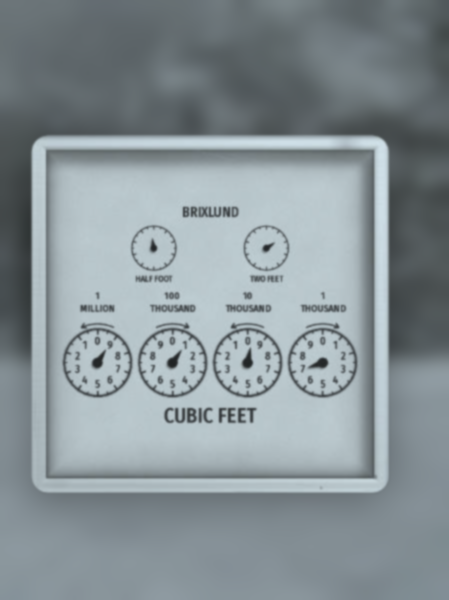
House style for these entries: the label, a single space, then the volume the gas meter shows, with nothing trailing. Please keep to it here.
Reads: 909700 ft³
